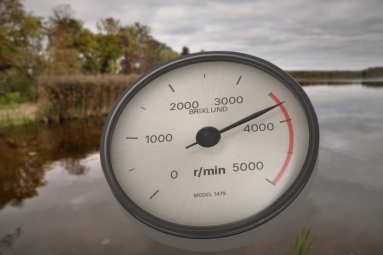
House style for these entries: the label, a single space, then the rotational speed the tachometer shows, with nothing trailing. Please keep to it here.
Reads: 3750 rpm
